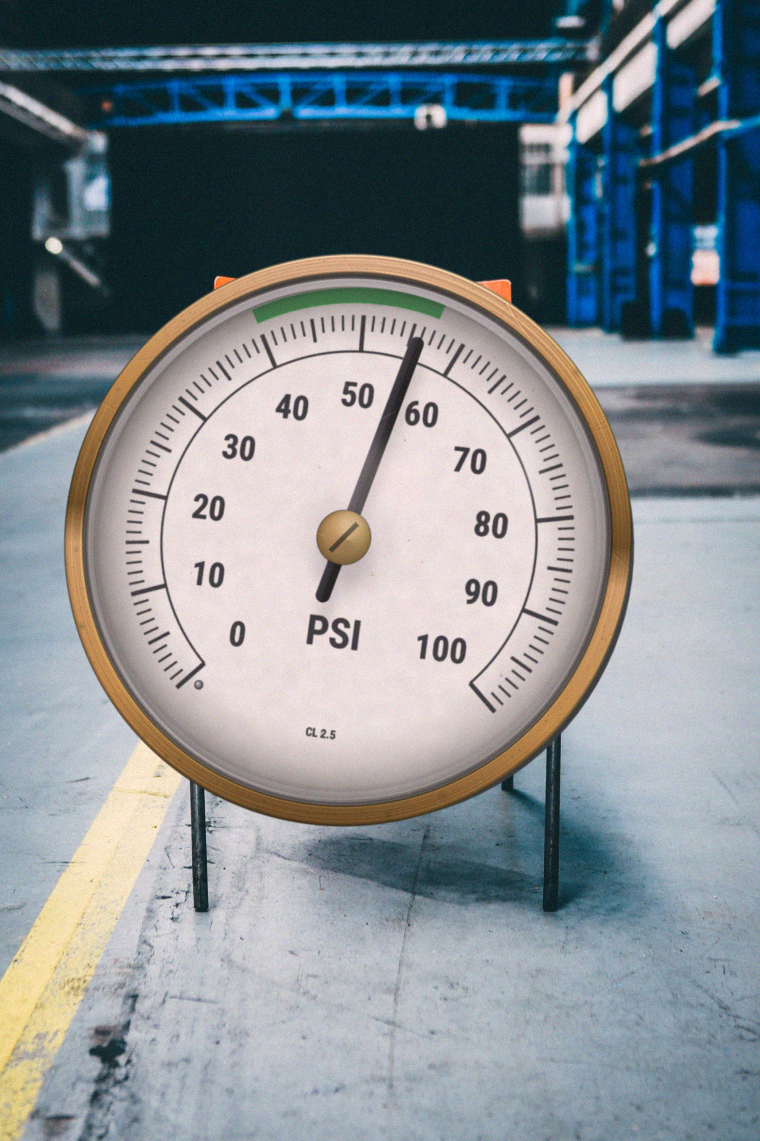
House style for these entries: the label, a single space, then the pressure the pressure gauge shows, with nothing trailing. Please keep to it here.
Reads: 56 psi
